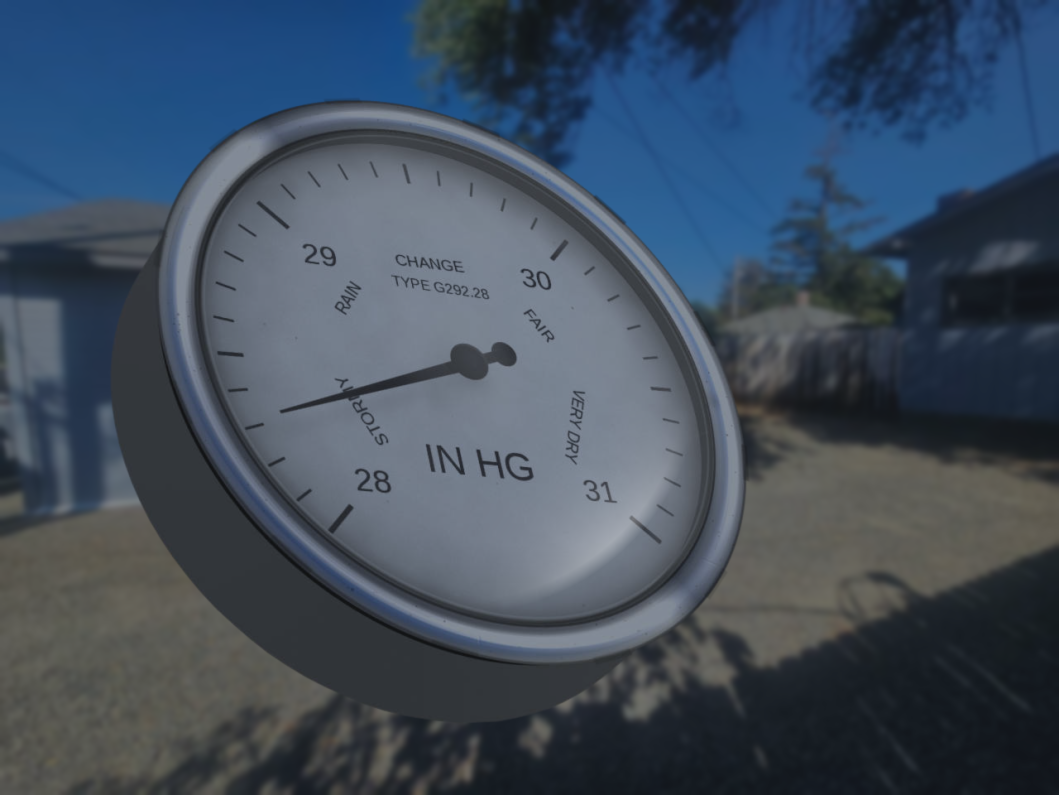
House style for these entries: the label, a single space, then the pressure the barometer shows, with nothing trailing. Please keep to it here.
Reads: 28.3 inHg
